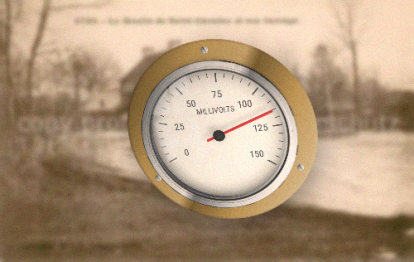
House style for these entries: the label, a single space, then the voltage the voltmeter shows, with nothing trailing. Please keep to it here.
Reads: 115 mV
